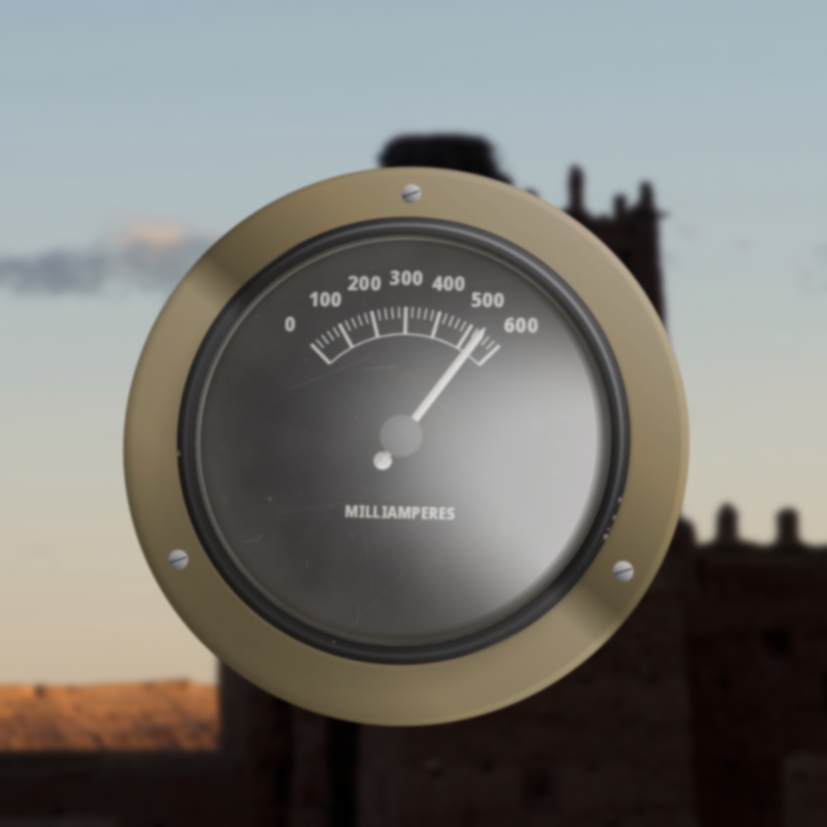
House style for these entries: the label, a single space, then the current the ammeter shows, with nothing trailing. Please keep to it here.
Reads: 540 mA
